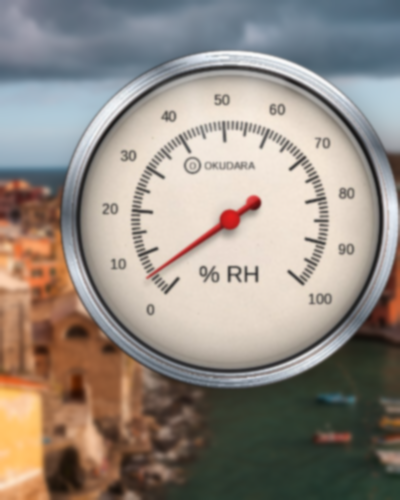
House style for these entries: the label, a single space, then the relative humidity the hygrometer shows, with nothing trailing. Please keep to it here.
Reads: 5 %
